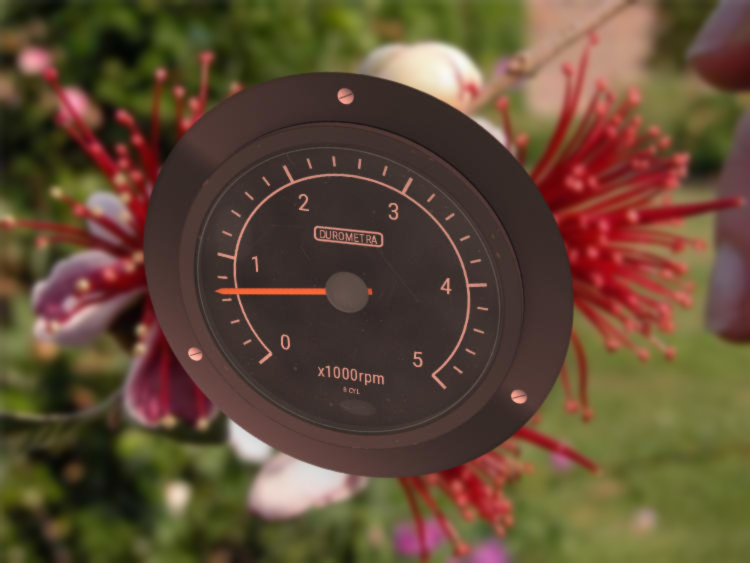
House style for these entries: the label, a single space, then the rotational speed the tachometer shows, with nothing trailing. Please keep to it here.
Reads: 700 rpm
